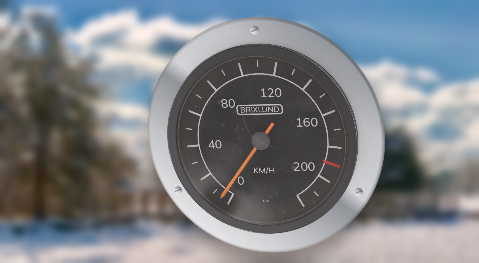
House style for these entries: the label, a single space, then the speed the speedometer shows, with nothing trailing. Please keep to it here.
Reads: 5 km/h
